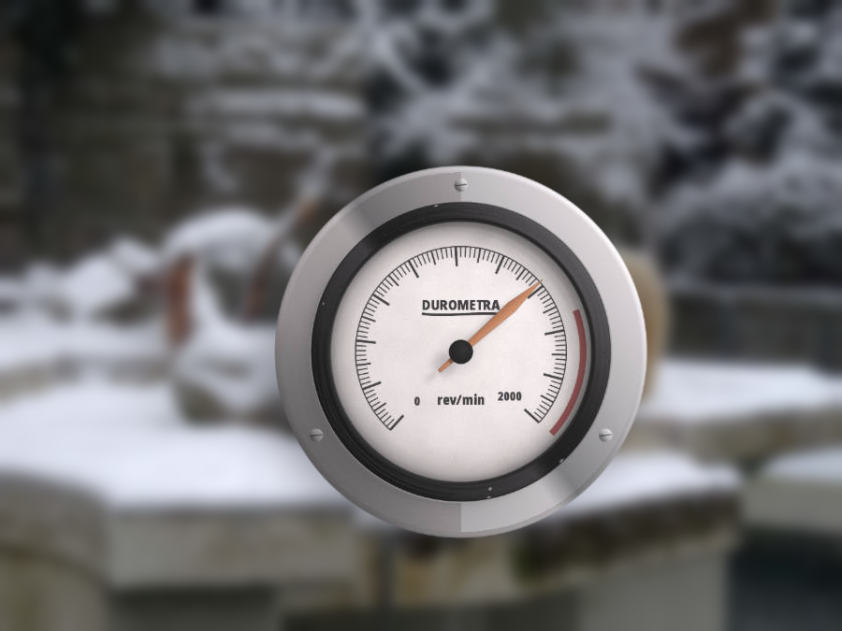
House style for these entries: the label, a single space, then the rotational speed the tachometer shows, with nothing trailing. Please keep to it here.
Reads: 1380 rpm
